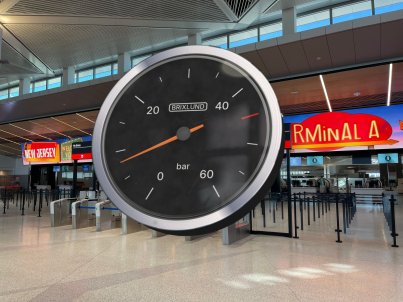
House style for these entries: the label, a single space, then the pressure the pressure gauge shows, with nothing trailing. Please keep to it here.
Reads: 7.5 bar
